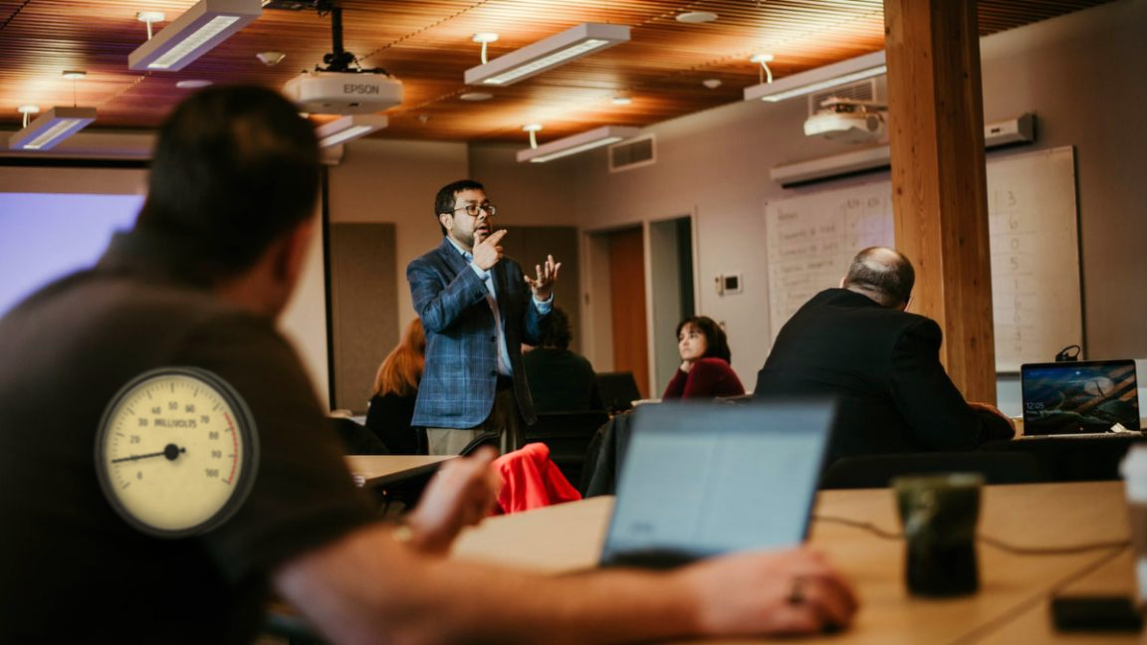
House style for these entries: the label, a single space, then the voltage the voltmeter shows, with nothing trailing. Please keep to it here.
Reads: 10 mV
